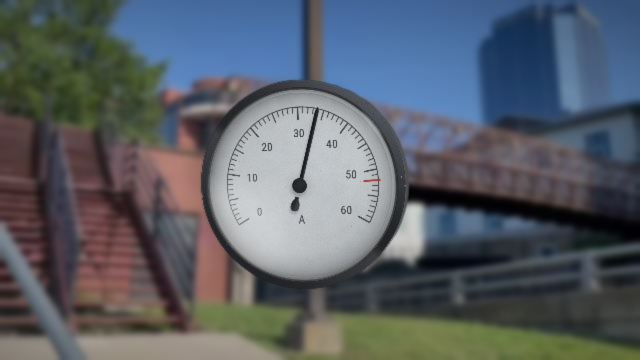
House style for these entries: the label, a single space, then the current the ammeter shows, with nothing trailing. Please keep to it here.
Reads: 34 A
